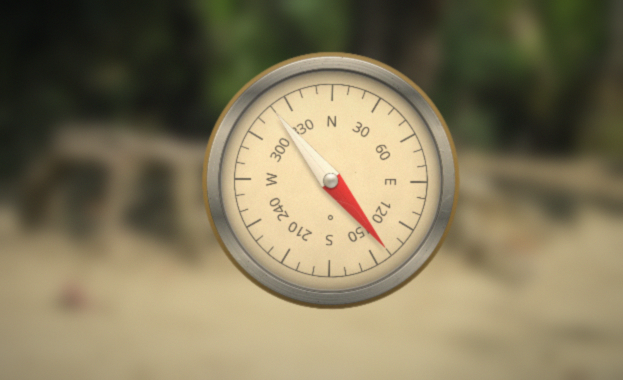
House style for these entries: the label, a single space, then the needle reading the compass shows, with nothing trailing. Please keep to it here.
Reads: 140 °
